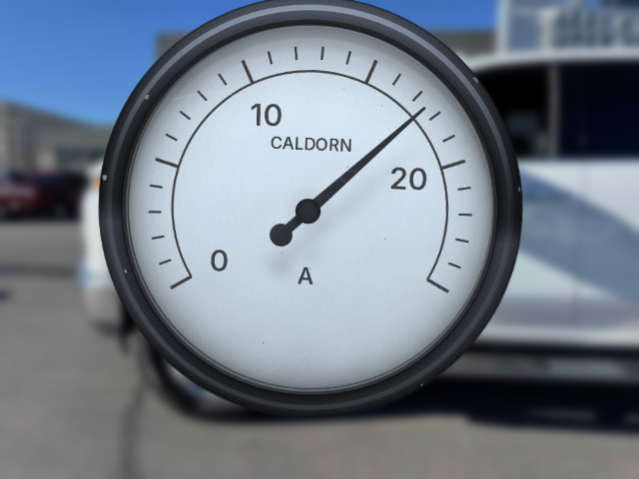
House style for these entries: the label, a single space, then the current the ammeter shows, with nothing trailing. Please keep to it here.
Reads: 17.5 A
